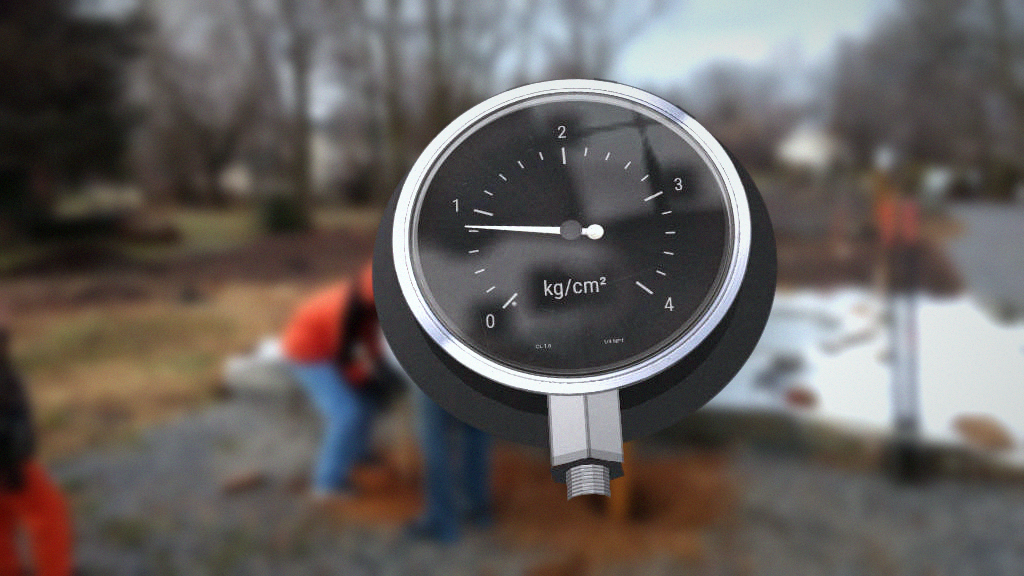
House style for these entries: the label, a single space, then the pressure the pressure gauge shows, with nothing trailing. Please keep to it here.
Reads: 0.8 kg/cm²
